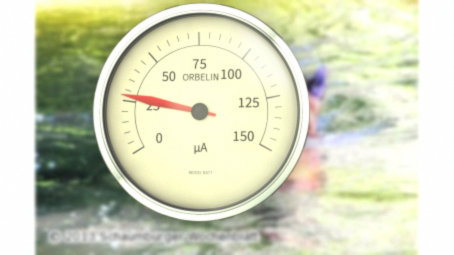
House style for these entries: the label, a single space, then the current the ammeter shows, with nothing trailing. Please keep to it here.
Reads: 27.5 µA
